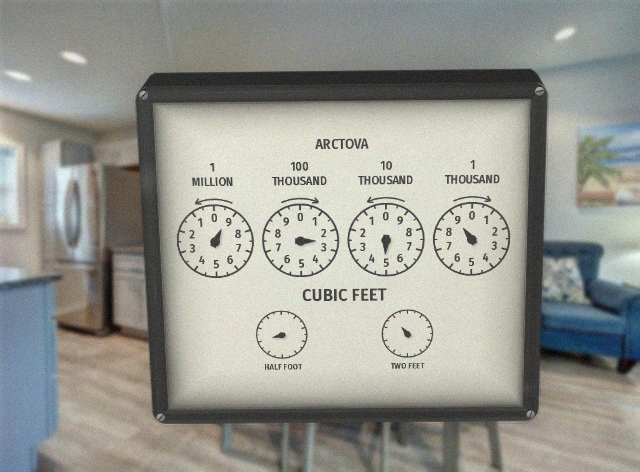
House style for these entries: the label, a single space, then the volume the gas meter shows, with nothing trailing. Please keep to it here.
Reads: 924900 ft³
